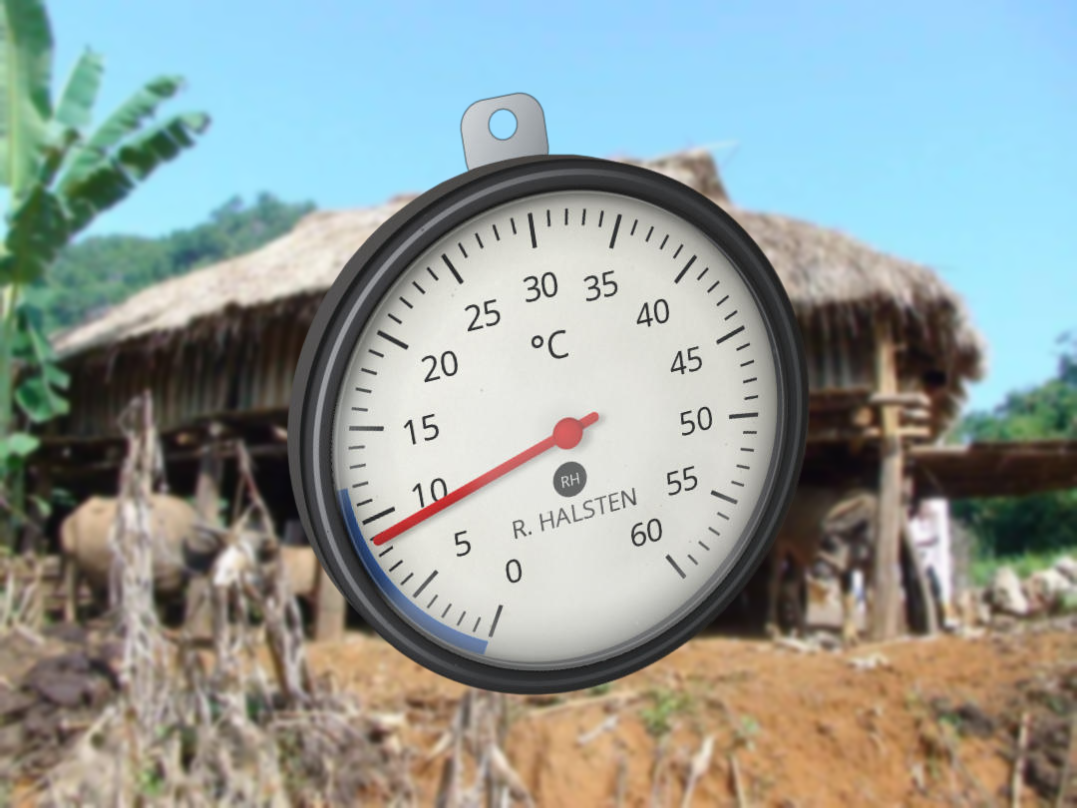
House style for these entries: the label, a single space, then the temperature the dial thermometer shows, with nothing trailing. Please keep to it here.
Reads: 9 °C
